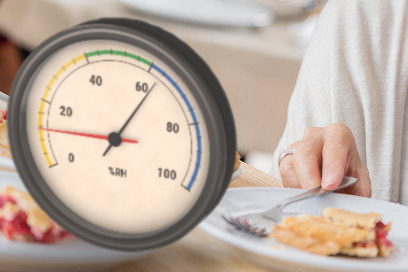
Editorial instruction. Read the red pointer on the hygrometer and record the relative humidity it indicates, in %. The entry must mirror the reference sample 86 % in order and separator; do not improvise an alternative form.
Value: 12 %
